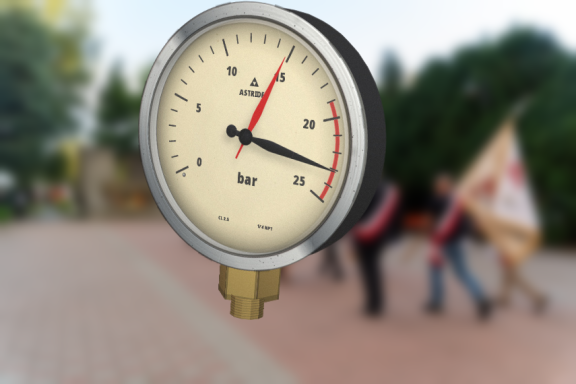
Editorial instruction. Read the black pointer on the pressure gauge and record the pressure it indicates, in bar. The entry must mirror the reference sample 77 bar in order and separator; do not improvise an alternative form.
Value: 23 bar
